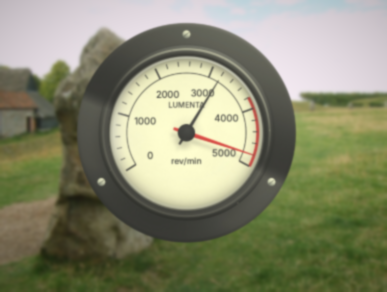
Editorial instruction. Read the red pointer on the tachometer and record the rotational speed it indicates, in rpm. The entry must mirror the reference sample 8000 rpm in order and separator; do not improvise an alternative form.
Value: 4800 rpm
